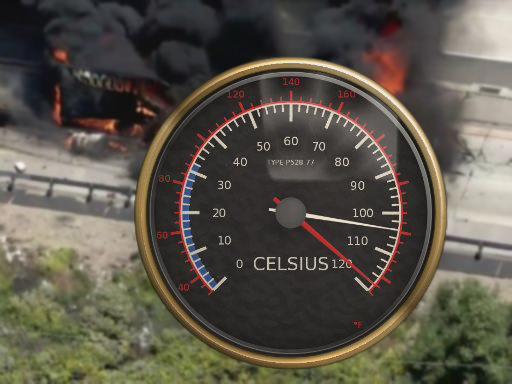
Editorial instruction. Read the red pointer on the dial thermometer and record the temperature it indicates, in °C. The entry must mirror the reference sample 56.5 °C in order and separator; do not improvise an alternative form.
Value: 118 °C
